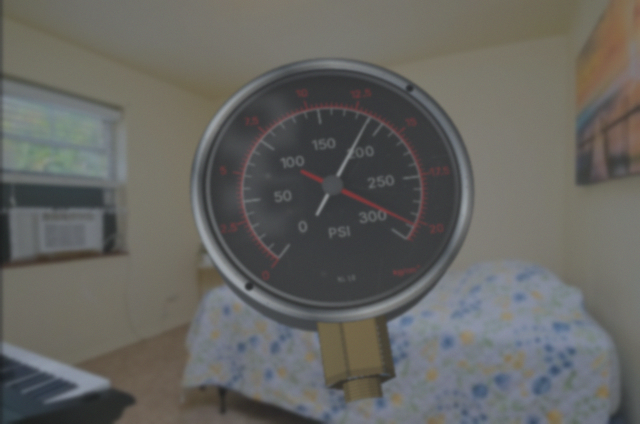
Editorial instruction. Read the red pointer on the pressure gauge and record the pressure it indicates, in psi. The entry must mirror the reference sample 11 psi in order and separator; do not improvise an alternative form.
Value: 290 psi
